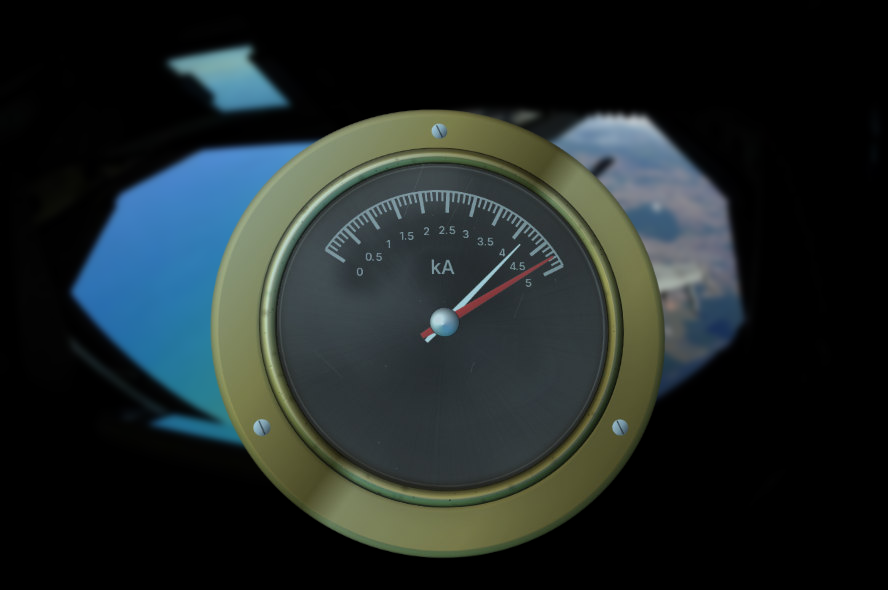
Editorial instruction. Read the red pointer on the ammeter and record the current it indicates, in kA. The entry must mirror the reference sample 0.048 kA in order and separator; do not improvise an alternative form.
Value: 4.8 kA
